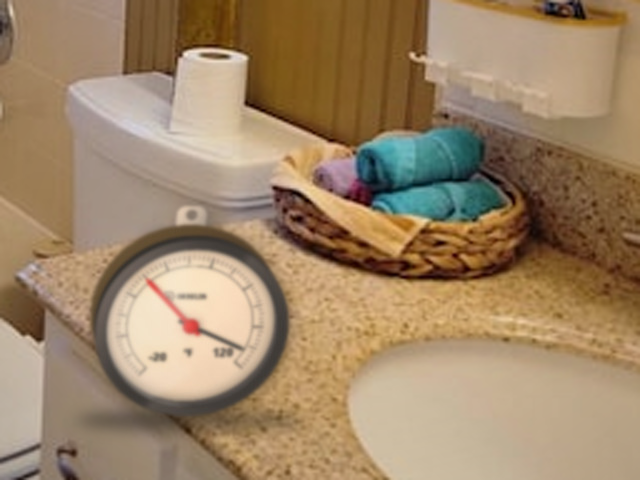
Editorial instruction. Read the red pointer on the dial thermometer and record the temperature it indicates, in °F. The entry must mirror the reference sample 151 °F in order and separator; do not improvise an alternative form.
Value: 30 °F
